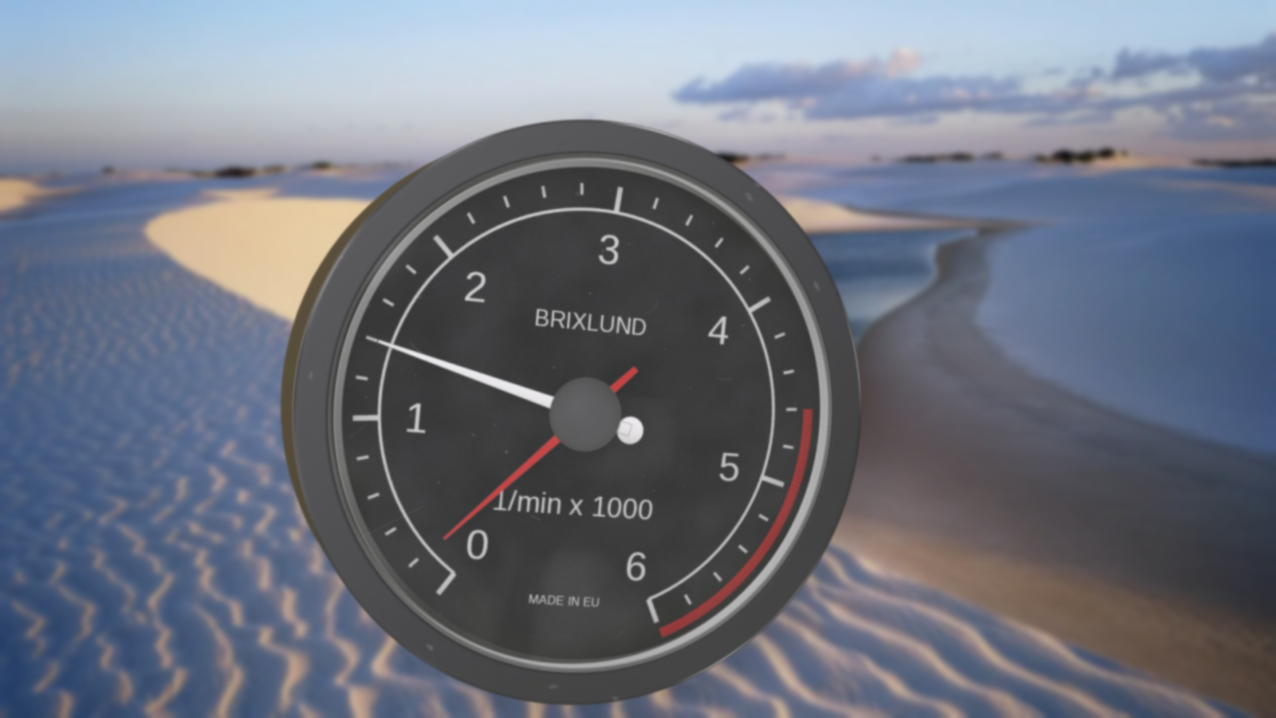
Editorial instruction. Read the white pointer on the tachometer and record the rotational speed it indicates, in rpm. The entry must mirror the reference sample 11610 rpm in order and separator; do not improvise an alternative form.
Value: 1400 rpm
